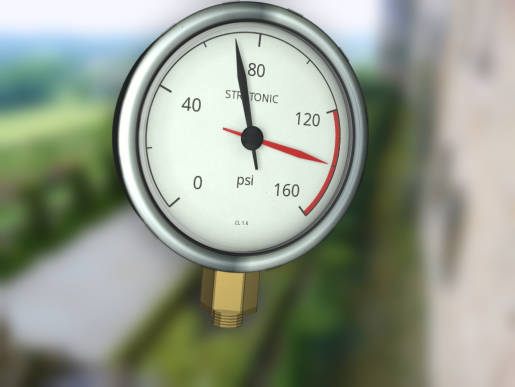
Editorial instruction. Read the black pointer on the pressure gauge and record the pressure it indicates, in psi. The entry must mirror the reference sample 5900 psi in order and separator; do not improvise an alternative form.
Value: 70 psi
